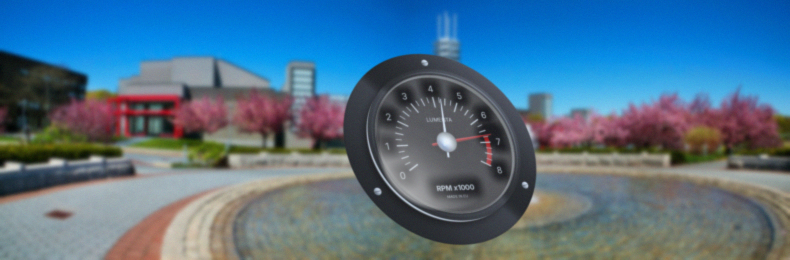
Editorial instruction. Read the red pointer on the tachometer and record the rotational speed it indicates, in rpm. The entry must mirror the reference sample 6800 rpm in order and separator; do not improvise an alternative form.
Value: 6750 rpm
